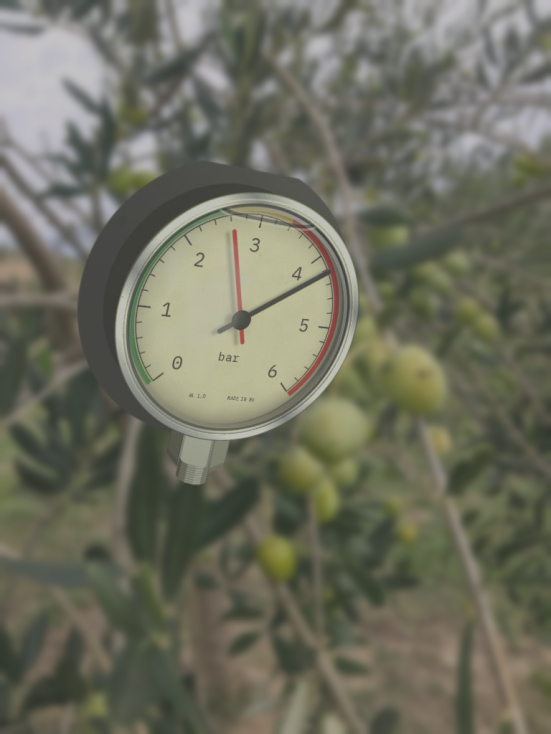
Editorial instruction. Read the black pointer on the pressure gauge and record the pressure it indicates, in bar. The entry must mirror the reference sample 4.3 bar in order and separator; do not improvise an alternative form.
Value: 4.2 bar
